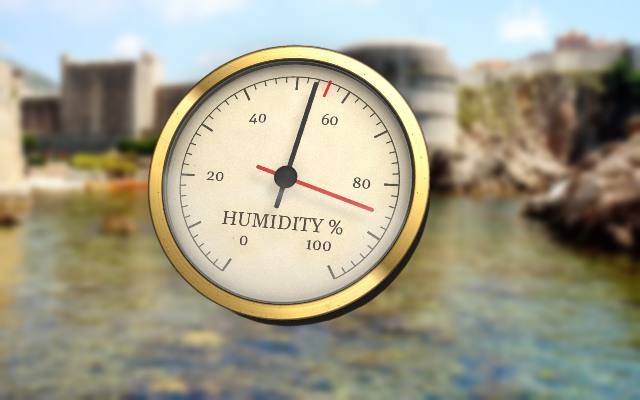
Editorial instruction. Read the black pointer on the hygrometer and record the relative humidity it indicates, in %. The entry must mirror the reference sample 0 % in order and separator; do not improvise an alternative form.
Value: 54 %
